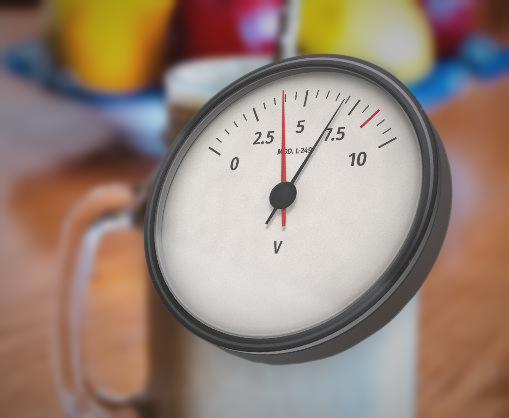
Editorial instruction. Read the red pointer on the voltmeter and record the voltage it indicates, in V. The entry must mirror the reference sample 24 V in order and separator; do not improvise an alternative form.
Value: 4 V
